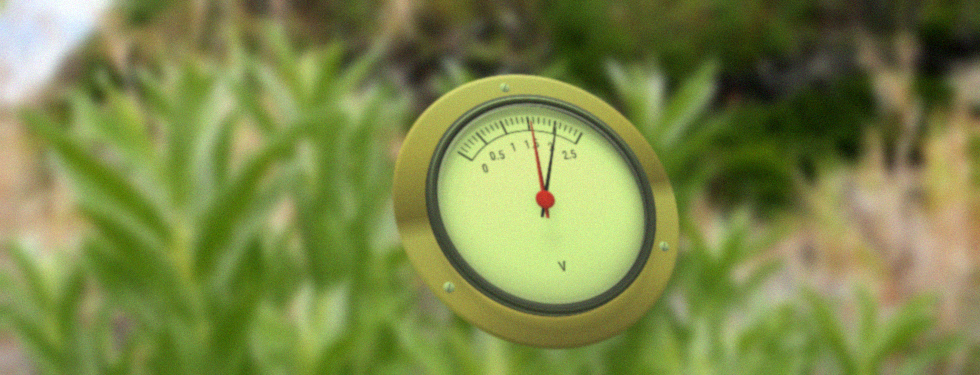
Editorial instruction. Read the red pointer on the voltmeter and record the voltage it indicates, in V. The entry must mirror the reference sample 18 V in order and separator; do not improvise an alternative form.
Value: 1.5 V
